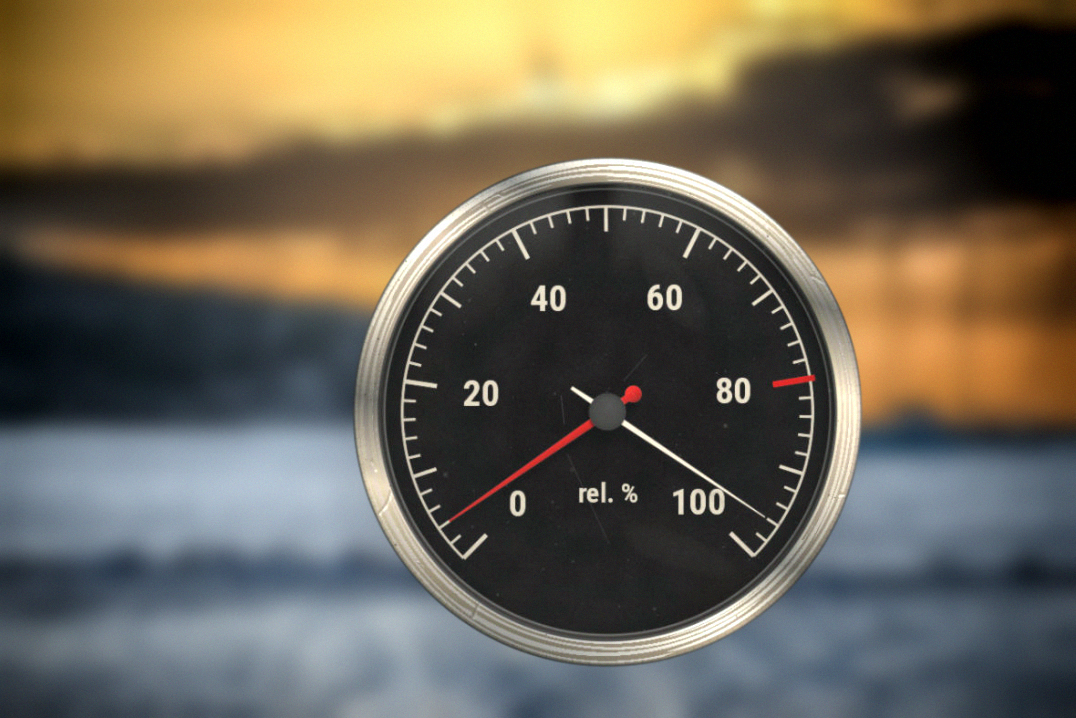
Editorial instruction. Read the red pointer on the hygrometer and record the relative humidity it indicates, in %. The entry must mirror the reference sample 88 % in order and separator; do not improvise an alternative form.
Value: 4 %
